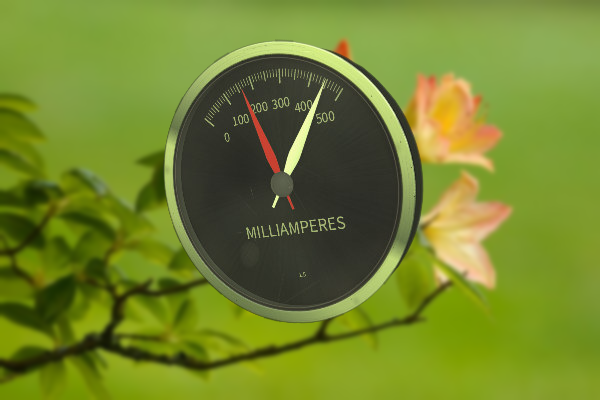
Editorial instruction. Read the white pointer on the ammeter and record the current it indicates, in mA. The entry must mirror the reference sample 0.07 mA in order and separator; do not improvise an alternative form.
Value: 450 mA
